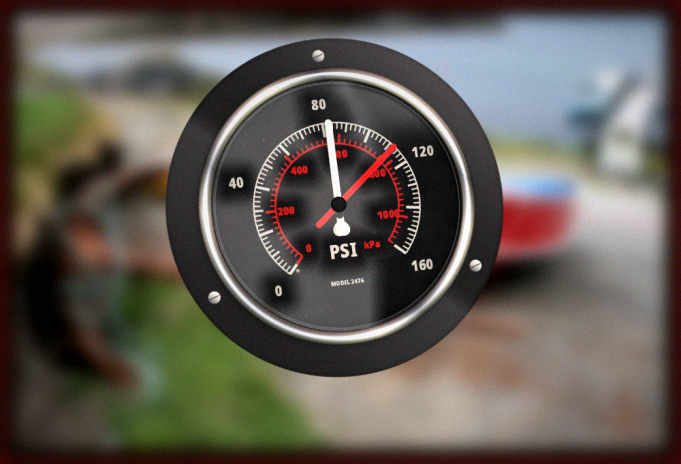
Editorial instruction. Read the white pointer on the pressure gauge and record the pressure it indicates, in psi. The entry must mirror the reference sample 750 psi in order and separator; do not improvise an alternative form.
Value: 82 psi
